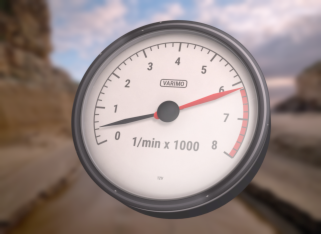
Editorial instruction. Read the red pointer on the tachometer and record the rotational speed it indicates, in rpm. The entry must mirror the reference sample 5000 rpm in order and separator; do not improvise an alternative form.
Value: 6200 rpm
